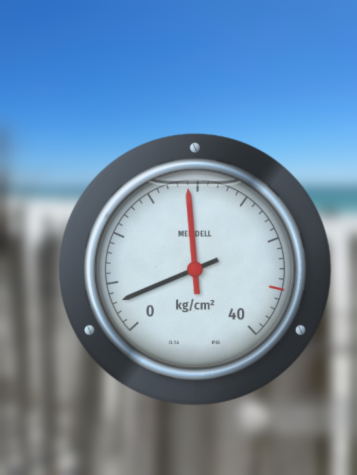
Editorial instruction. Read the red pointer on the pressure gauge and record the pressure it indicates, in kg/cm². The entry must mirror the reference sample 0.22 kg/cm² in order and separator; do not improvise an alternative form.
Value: 19 kg/cm²
